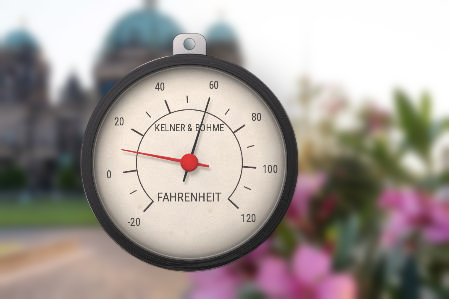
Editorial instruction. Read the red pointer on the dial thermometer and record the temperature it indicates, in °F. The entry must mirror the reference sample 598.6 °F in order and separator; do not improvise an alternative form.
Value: 10 °F
